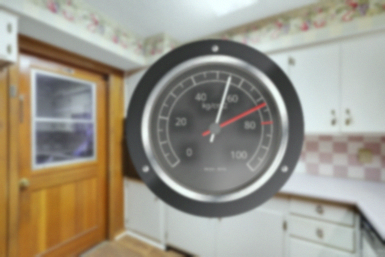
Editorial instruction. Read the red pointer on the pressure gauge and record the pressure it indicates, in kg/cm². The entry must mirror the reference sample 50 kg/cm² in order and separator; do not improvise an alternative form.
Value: 72.5 kg/cm²
